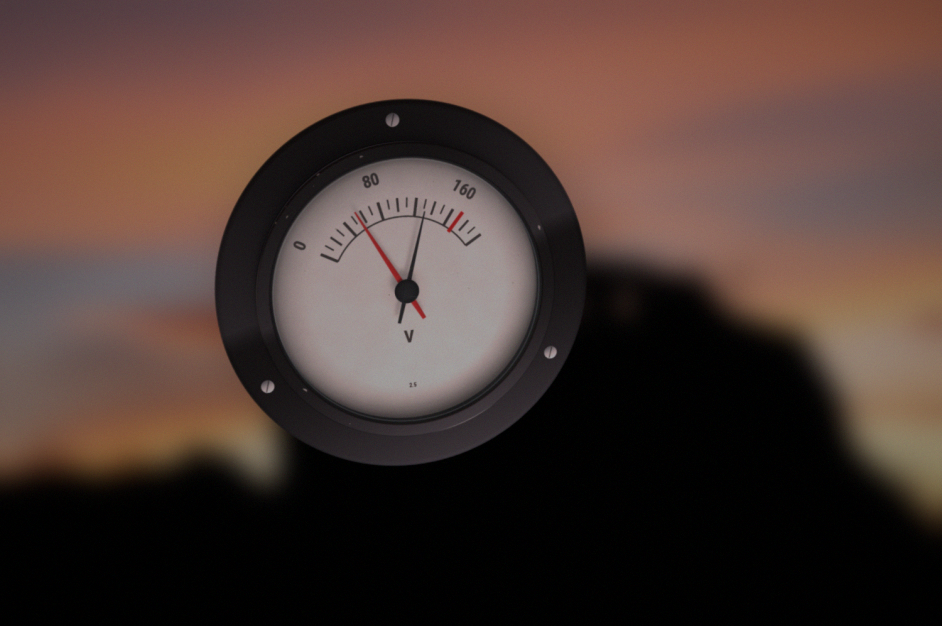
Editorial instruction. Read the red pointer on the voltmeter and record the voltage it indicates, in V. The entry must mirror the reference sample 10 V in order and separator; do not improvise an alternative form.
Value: 55 V
